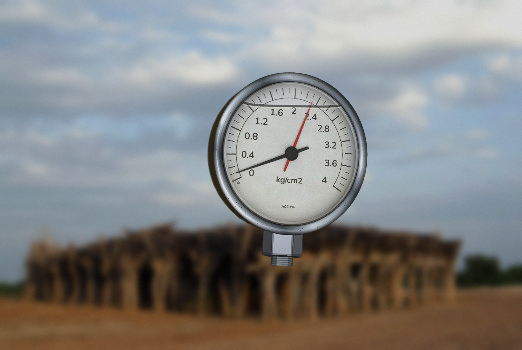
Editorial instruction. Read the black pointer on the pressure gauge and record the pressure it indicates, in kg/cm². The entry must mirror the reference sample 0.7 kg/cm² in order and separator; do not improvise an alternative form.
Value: 0.1 kg/cm²
